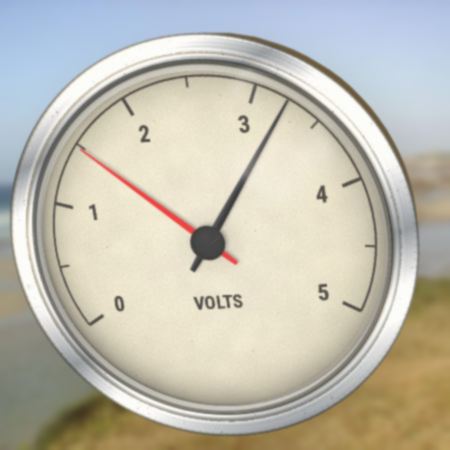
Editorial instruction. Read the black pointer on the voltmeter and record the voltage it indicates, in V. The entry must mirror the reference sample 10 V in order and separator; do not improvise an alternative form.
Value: 3.25 V
